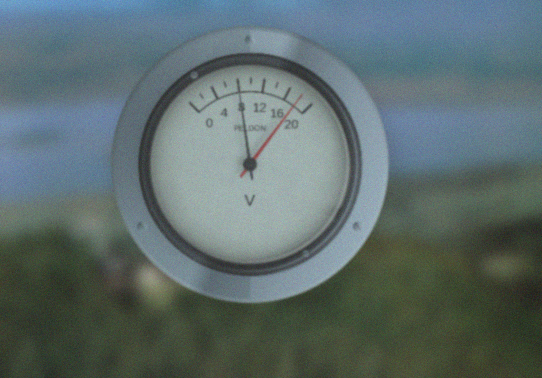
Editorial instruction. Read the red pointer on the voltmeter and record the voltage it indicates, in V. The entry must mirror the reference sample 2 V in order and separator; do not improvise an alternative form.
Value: 18 V
